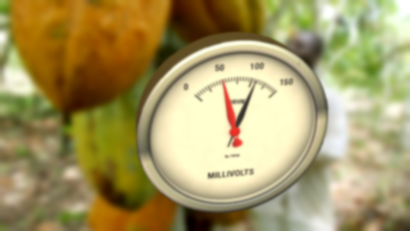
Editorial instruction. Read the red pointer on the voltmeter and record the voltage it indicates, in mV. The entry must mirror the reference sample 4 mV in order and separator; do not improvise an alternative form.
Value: 50 mV
